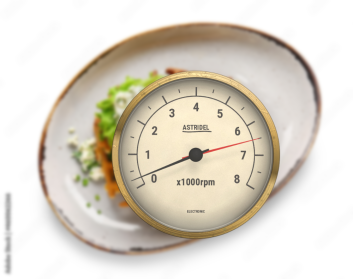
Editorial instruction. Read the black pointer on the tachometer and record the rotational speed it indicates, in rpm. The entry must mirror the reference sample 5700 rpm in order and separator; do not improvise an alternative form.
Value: 250 rpm
